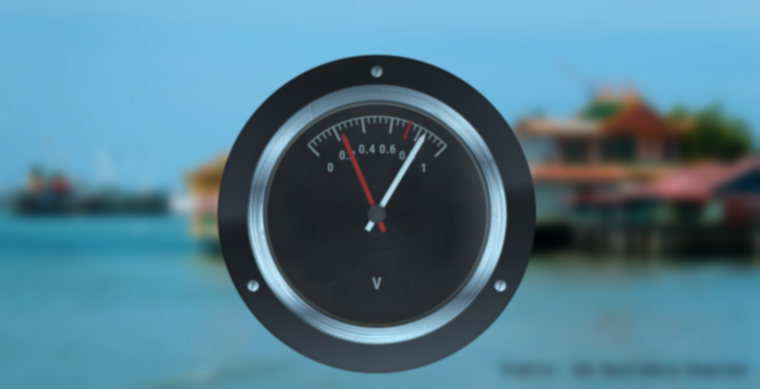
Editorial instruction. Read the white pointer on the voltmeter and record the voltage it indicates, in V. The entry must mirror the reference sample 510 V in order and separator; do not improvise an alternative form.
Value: 0.84 V
